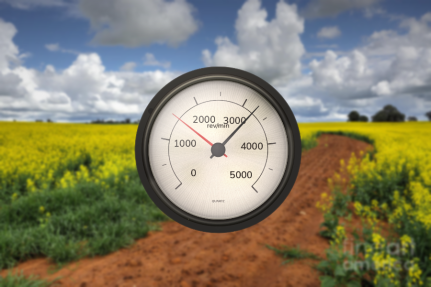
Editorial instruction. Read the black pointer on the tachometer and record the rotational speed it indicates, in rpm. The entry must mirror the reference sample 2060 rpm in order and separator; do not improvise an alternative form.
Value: 3250 rpm
